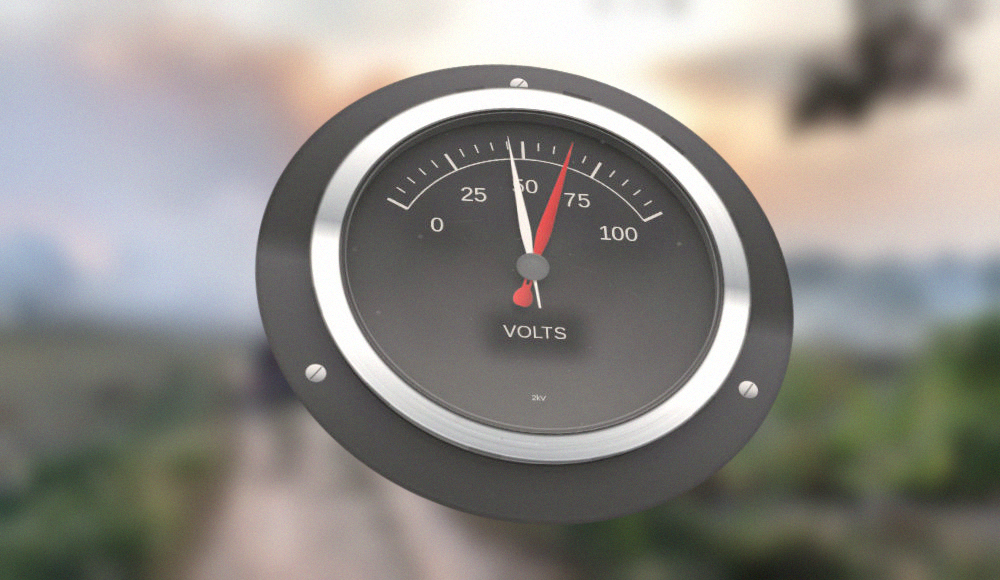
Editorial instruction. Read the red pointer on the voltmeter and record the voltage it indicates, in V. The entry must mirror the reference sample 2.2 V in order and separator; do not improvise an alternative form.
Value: 65 V
